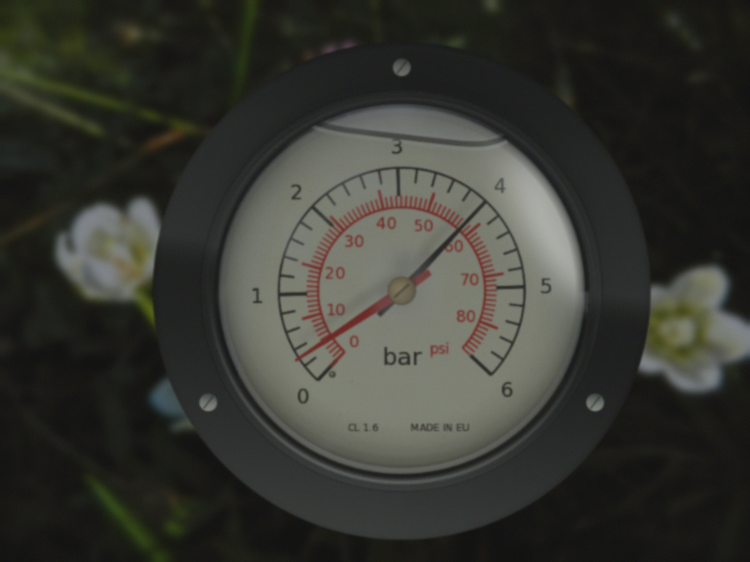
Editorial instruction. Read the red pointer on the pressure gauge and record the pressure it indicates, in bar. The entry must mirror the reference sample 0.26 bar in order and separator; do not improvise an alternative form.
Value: 0.3 bar
